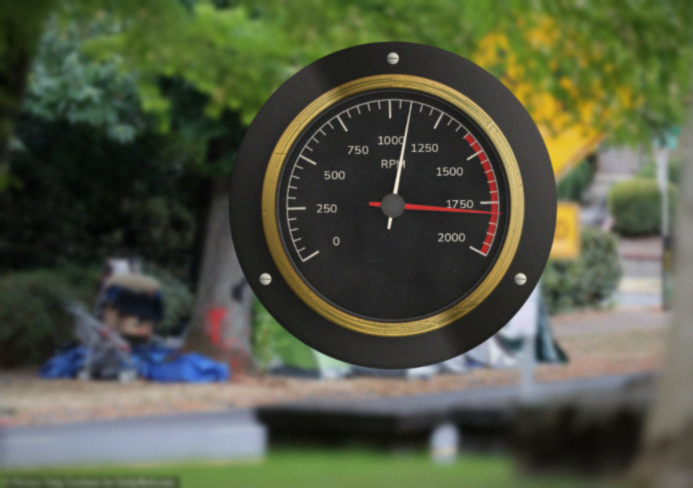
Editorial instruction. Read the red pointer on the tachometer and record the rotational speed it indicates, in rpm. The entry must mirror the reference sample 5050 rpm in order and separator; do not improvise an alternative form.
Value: 1800 rpm
